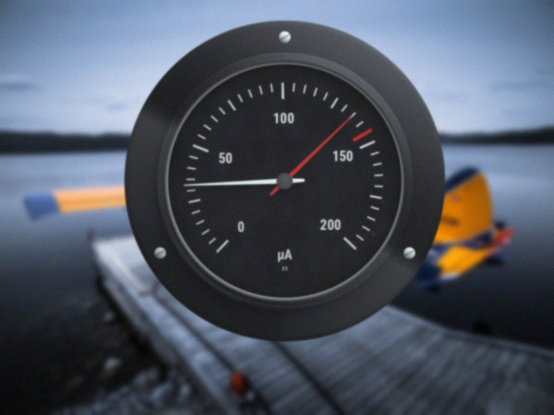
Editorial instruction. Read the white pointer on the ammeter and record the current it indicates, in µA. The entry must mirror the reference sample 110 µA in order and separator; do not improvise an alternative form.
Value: 32.5 µA
